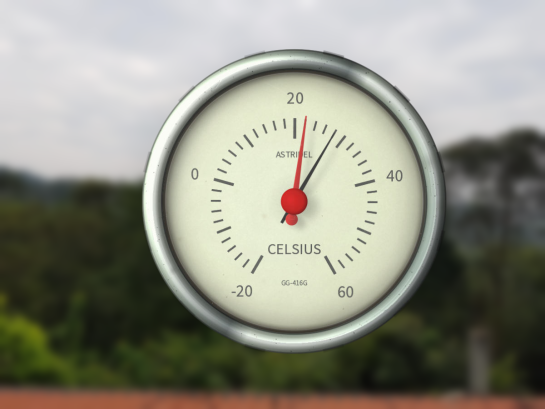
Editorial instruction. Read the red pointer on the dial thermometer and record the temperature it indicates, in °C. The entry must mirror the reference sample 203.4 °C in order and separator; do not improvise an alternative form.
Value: 22 °C
